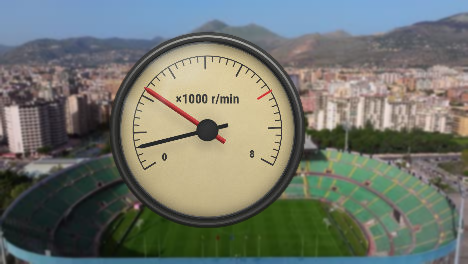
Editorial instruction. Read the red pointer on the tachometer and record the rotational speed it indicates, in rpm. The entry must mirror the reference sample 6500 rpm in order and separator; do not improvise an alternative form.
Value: 2200 rpm
